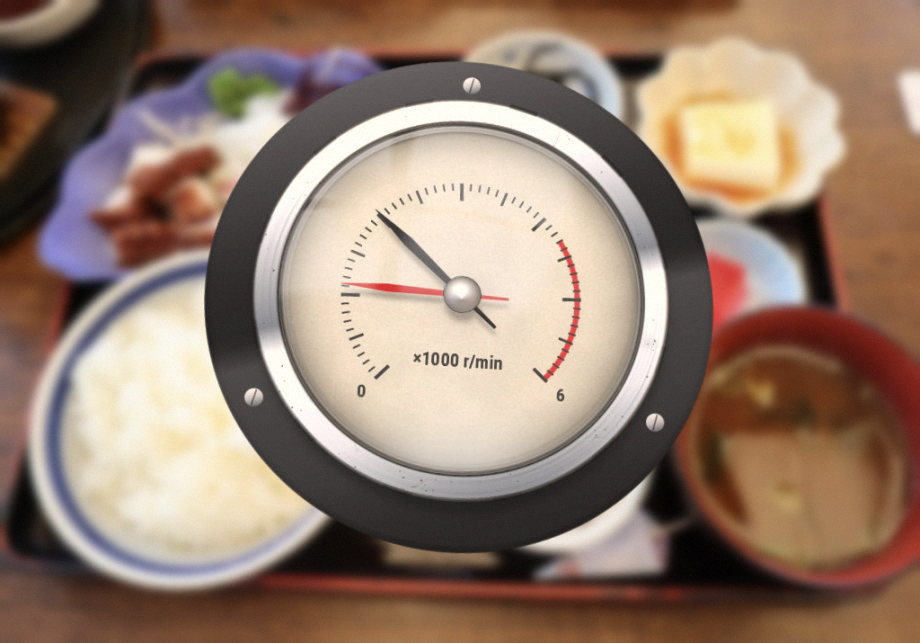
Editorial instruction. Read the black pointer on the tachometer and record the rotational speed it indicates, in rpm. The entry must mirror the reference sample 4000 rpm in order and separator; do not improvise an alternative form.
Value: 2000 rpm
